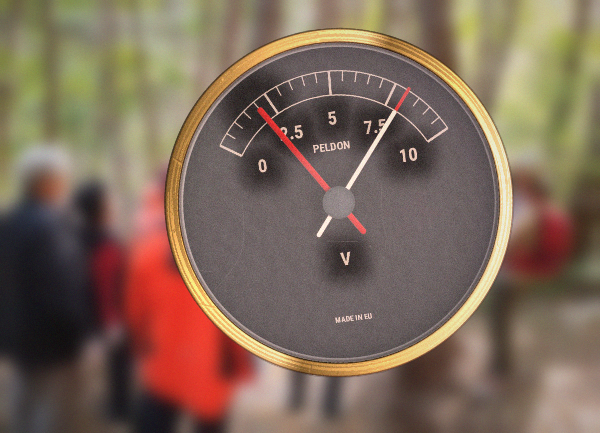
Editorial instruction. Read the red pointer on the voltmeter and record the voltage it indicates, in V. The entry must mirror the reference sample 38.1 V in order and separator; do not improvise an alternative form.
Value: 2 V
